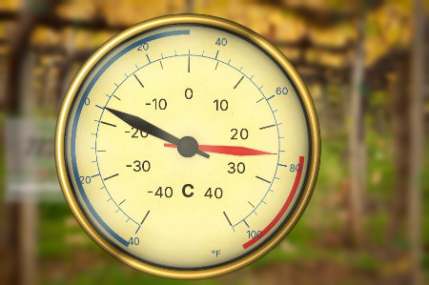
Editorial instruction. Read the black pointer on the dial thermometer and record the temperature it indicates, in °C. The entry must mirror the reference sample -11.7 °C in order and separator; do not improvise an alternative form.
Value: -17.5 °C
